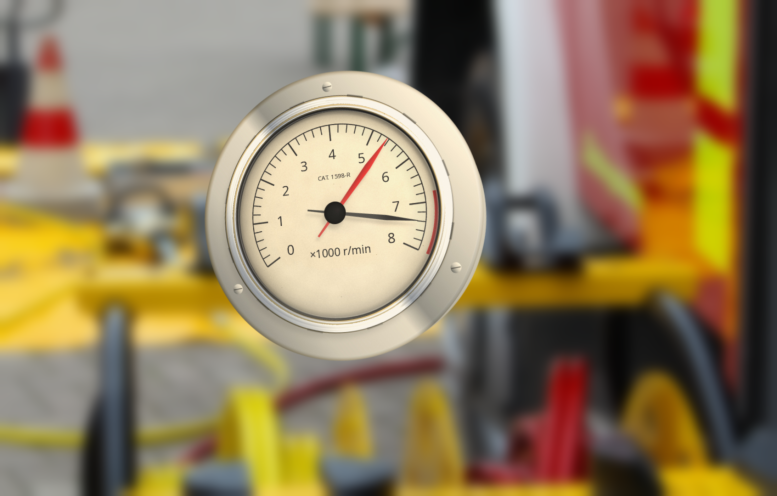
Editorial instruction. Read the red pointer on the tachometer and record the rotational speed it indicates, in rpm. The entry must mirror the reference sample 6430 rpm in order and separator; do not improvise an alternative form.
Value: 5400 rpm
